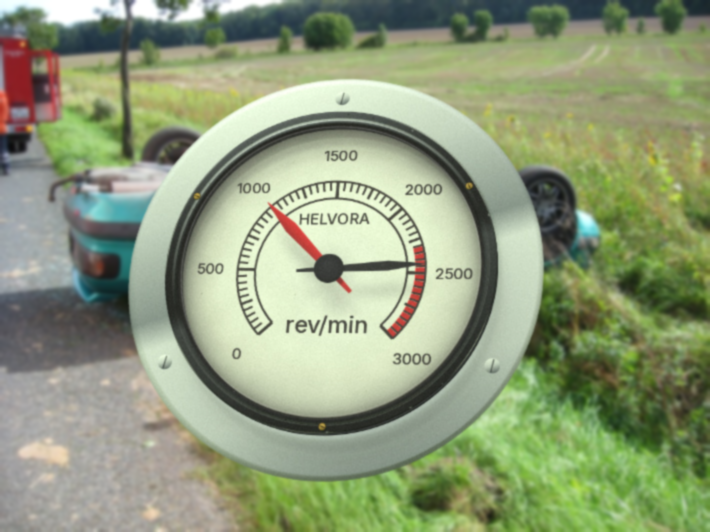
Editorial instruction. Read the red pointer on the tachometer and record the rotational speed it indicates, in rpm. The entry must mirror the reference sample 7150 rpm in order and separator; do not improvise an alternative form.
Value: 1000 rpm
